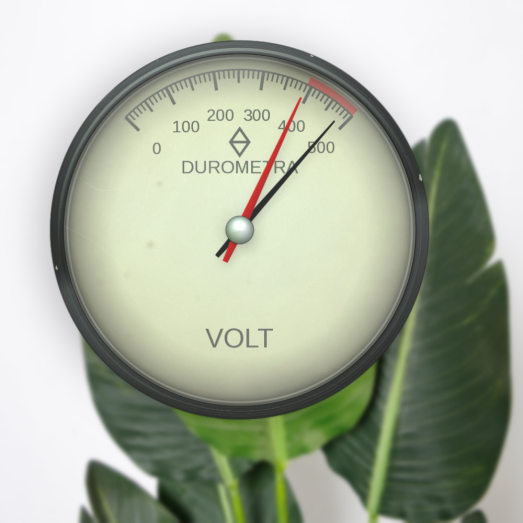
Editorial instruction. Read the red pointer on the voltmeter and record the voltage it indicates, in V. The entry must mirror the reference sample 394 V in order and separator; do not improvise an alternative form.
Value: 390 V
